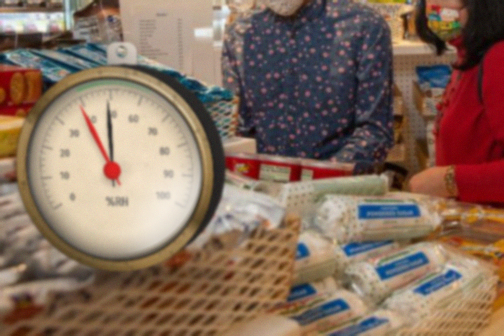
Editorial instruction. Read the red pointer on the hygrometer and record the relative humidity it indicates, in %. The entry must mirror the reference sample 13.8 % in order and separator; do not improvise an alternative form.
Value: 40 %
